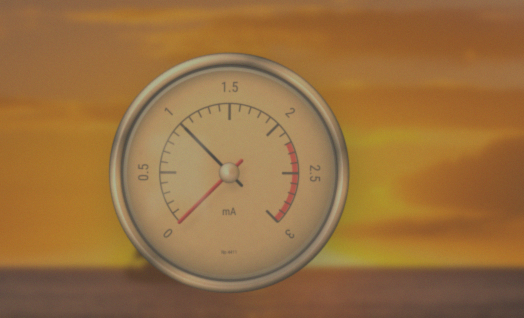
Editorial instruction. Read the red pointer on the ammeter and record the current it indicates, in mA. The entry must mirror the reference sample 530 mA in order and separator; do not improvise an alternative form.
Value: 0 mA
